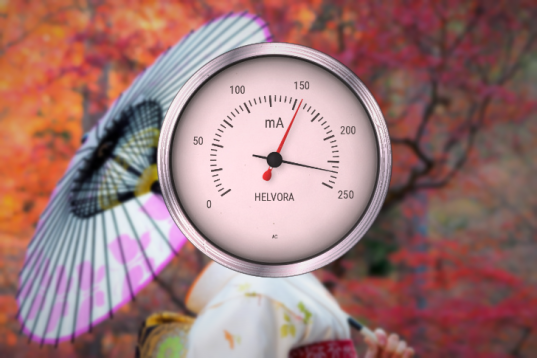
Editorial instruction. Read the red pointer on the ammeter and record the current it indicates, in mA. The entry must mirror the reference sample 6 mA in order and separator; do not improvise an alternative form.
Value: 155 mA
